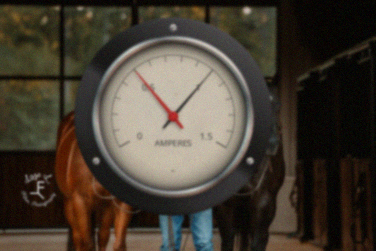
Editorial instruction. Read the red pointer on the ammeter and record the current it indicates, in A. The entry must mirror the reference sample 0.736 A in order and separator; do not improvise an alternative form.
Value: 0.5 A
